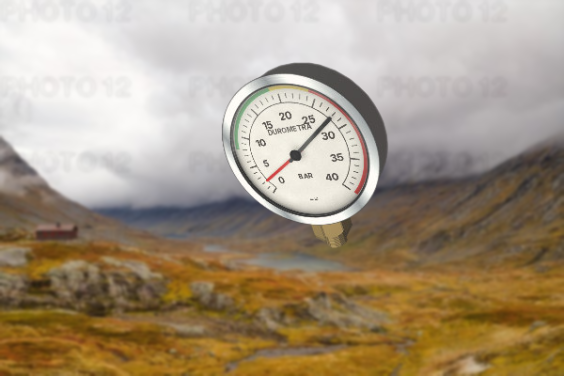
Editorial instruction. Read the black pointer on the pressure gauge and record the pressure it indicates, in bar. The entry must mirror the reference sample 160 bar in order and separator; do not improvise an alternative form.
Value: 28 bar
